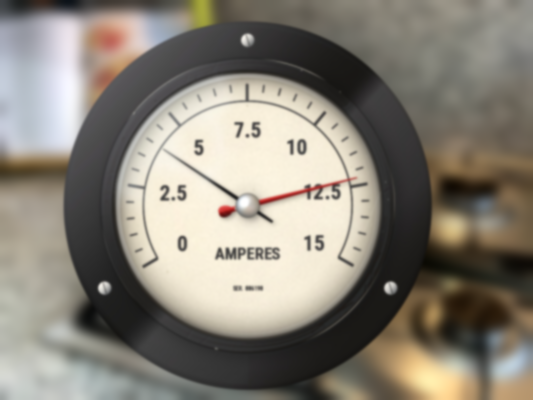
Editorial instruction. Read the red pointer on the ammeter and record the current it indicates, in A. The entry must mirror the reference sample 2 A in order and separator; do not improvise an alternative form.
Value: 12.25 A
